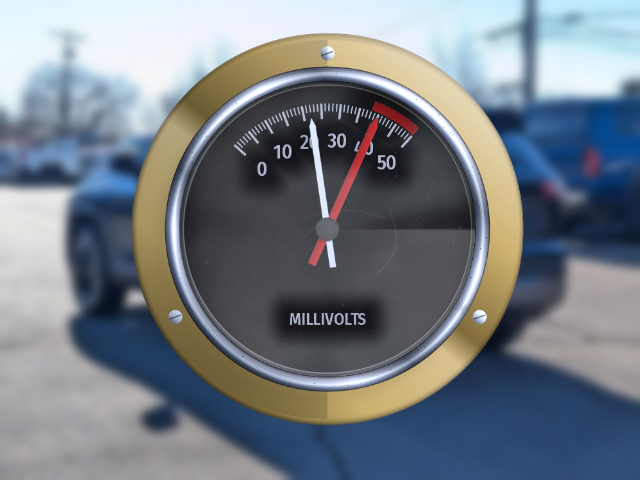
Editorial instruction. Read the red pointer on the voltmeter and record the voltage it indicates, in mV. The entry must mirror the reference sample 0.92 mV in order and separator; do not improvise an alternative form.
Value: 40 mV
